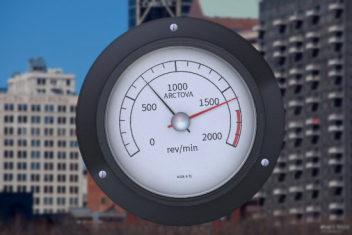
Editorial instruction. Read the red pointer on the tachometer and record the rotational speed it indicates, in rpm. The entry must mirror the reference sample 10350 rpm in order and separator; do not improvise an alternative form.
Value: 1600 rpm
